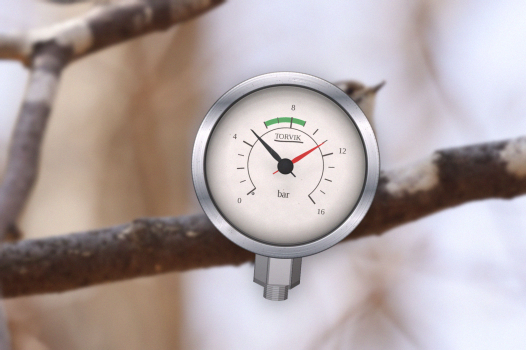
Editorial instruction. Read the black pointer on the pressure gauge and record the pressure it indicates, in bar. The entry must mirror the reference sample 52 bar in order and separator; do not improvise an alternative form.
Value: 5 bar
